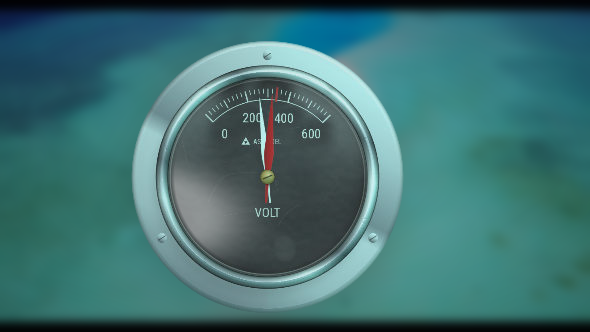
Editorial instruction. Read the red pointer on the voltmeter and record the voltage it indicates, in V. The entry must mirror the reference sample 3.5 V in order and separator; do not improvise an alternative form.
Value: 320 V
